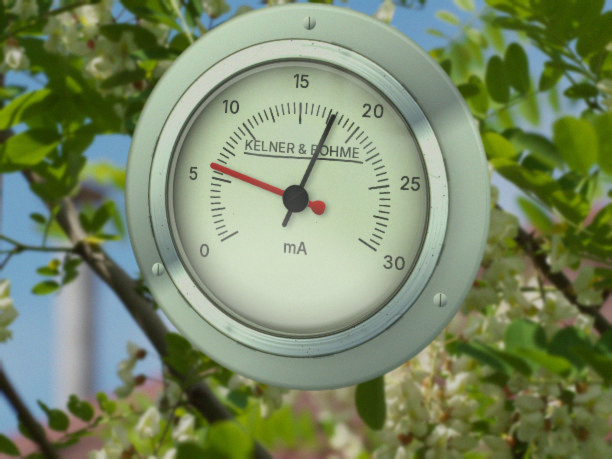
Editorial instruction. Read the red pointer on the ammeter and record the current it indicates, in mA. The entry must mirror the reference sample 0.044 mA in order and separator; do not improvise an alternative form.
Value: 6 mA
